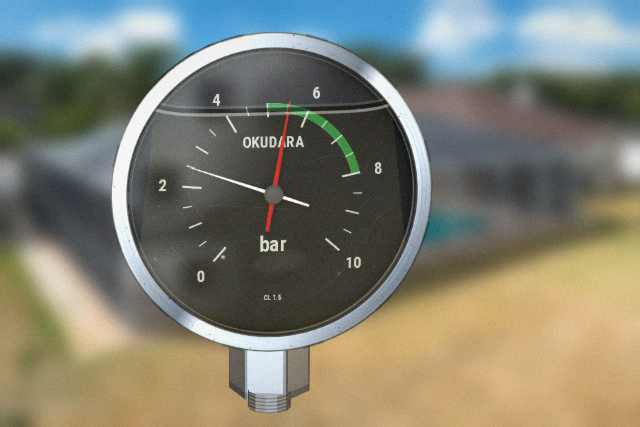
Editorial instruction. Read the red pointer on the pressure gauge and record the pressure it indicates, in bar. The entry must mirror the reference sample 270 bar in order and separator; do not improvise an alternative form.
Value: 5.5 bar
